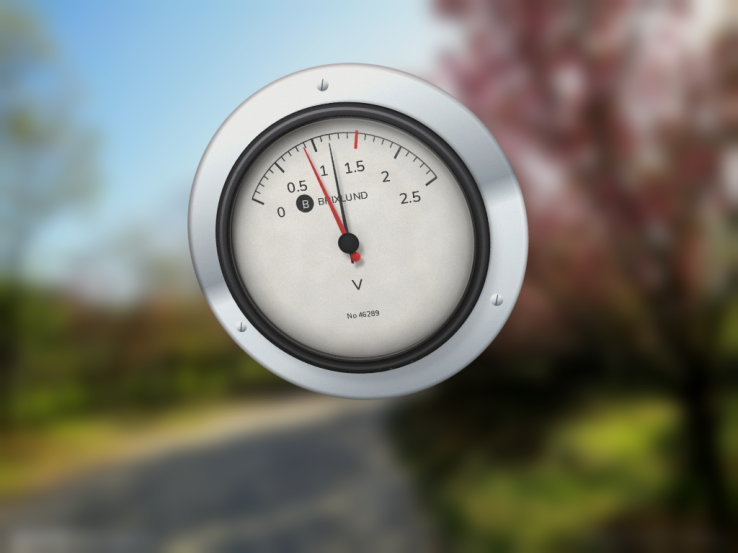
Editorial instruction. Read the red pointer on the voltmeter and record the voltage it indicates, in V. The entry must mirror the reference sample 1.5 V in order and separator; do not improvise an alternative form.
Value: 0.9 V
